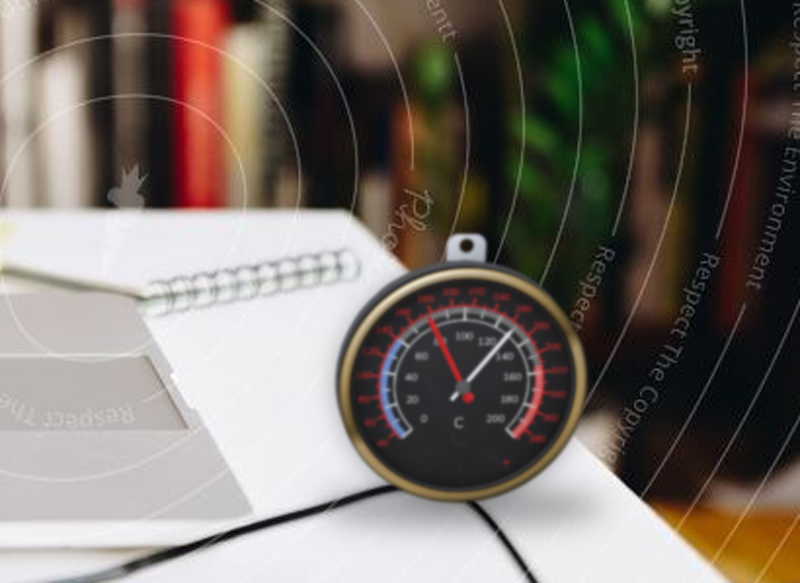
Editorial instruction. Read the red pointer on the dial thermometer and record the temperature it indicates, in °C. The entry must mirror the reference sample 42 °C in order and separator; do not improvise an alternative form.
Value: 80 °C
